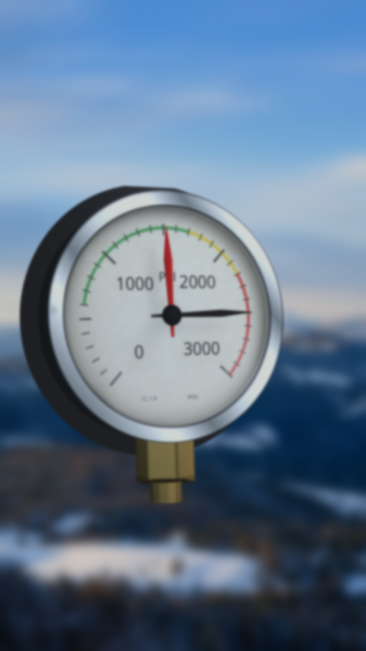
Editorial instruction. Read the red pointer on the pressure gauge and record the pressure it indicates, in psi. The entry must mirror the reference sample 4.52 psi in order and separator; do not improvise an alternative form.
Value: 1500 psi
